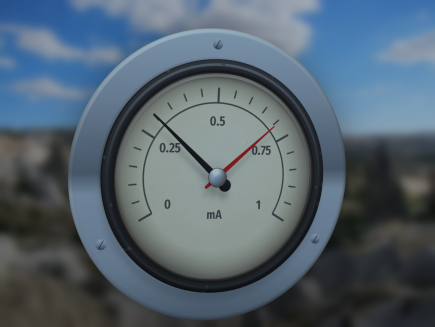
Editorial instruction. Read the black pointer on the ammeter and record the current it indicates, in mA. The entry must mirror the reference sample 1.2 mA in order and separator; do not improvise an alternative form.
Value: 0.3 mA
